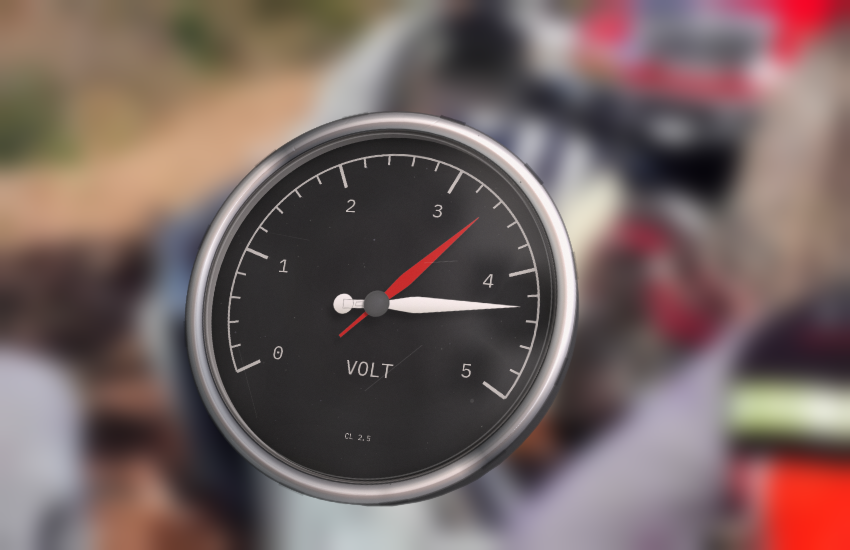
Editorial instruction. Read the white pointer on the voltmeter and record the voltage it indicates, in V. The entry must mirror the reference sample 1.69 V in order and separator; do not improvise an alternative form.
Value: 4.3 V
